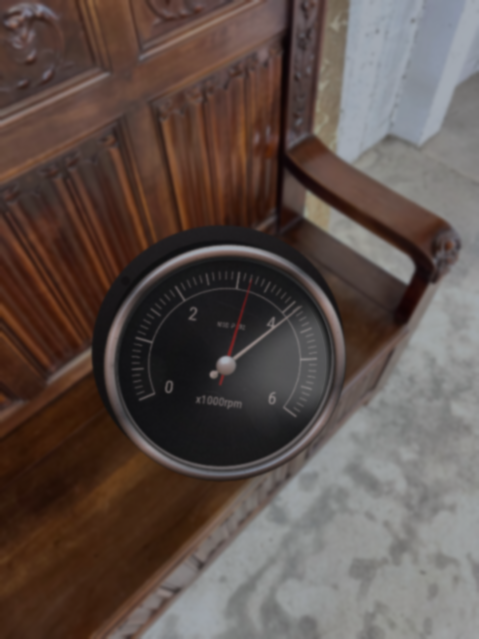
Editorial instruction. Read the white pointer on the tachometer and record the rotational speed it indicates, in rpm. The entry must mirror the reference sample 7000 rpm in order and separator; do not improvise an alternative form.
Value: 4100 rpm
